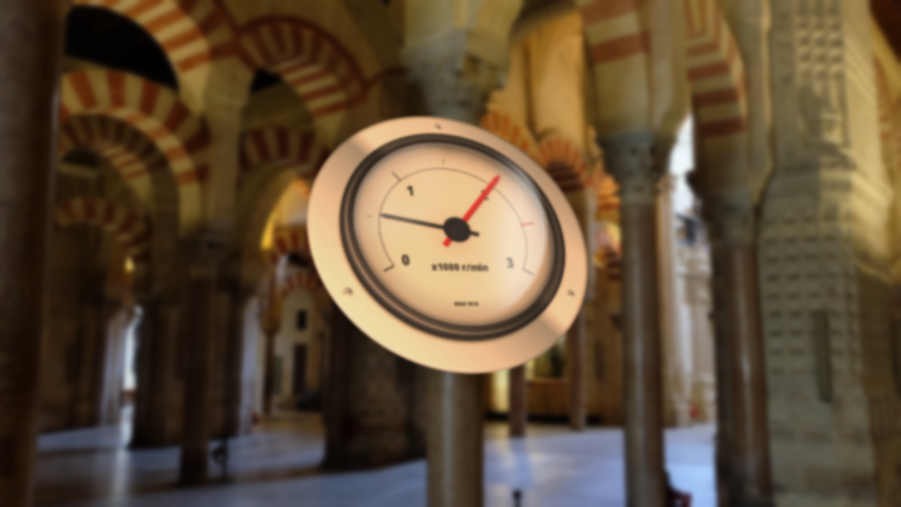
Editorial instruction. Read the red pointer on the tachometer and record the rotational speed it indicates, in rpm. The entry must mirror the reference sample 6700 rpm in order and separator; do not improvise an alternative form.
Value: 2000 rpm
